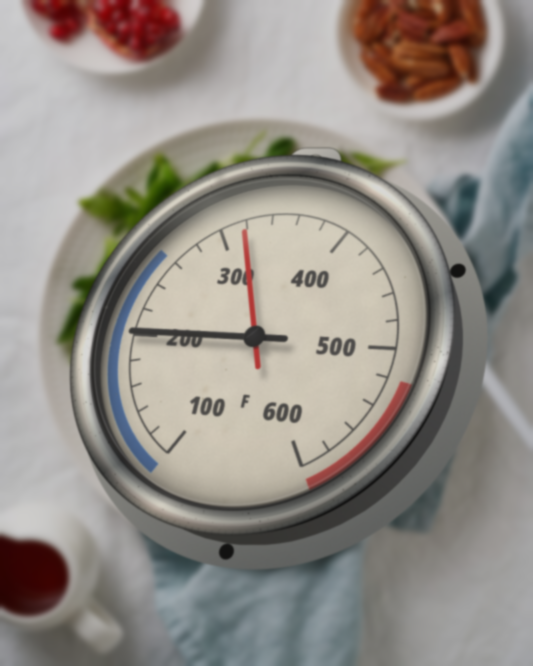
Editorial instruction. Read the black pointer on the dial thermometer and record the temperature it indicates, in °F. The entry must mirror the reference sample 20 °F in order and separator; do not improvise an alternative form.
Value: 200 °F
